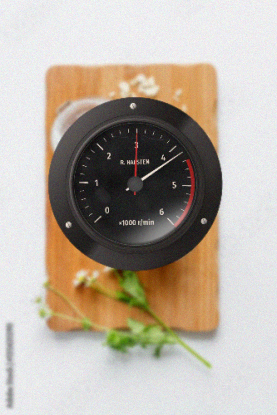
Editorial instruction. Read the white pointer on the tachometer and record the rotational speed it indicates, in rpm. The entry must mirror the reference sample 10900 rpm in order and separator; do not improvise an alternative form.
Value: 4200 rpm
